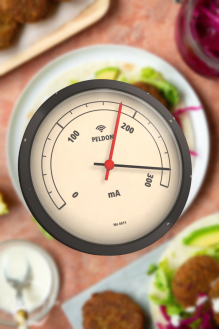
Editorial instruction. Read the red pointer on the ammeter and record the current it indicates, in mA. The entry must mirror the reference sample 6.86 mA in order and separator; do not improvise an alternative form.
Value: 180 mA
